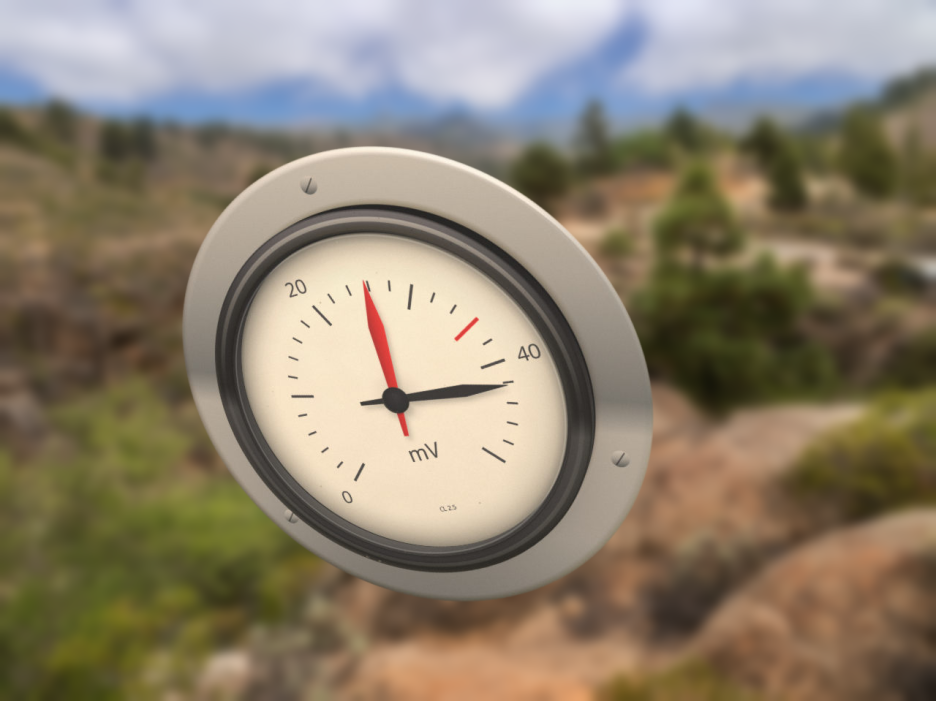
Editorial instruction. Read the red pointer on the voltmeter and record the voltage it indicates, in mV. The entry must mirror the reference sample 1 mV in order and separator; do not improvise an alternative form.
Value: 26 mV
